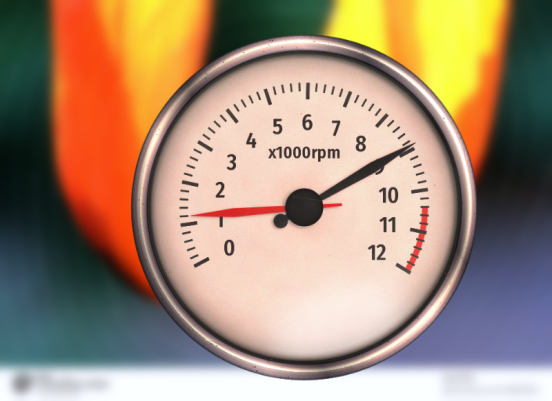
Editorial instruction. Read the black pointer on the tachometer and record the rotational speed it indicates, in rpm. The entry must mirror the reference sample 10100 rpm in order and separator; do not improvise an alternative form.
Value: 8900 rpm
